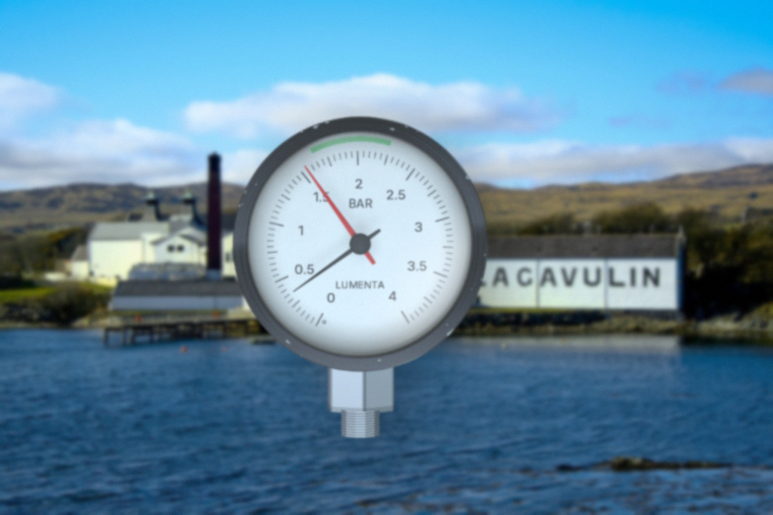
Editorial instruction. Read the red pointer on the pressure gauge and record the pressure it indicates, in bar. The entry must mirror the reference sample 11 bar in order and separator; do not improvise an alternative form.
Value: 1.55 bar
